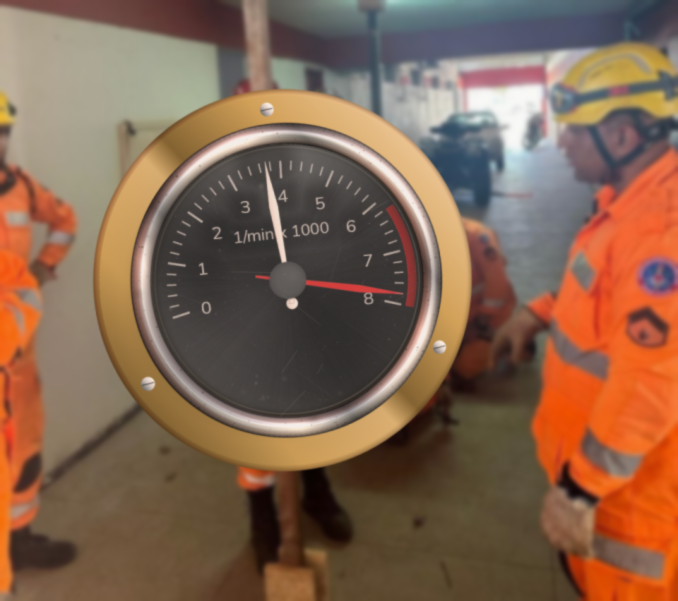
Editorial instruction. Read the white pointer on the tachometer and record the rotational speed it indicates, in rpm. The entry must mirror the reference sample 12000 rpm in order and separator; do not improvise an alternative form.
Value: 3700 rpm
